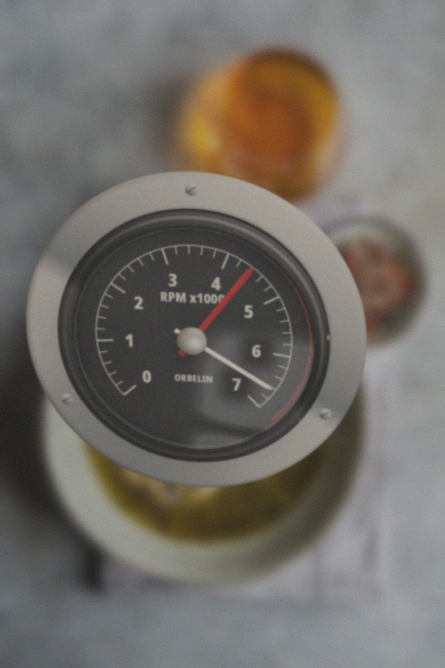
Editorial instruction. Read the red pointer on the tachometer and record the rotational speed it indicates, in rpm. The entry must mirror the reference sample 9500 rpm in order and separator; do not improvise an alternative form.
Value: 4400 rpm
